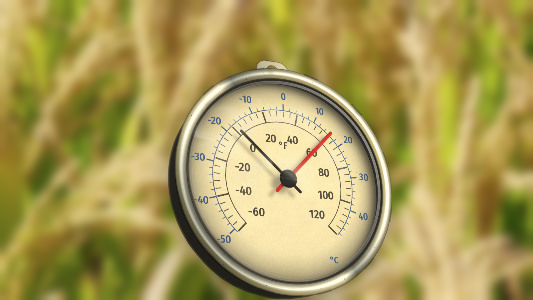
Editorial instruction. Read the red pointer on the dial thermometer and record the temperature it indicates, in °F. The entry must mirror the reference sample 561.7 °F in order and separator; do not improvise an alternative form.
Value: 60 °F
